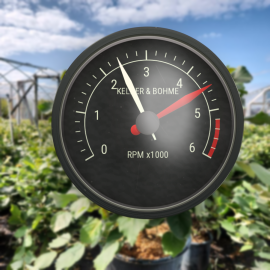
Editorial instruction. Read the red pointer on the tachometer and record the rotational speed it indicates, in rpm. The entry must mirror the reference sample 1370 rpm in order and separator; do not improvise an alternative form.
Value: 4500 rpm
